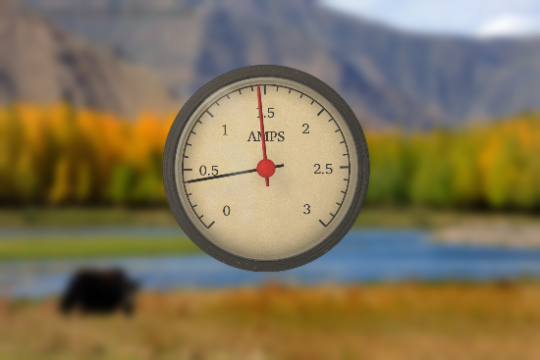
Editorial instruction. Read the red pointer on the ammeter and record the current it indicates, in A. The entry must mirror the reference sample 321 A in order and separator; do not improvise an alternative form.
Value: 1.45 A
